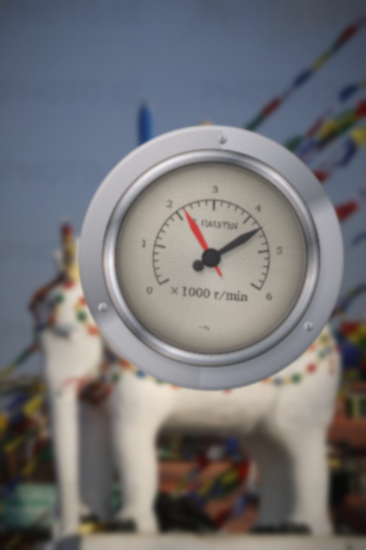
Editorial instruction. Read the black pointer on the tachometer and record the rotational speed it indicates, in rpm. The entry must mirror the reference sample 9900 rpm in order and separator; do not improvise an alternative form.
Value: 4400 rpm
